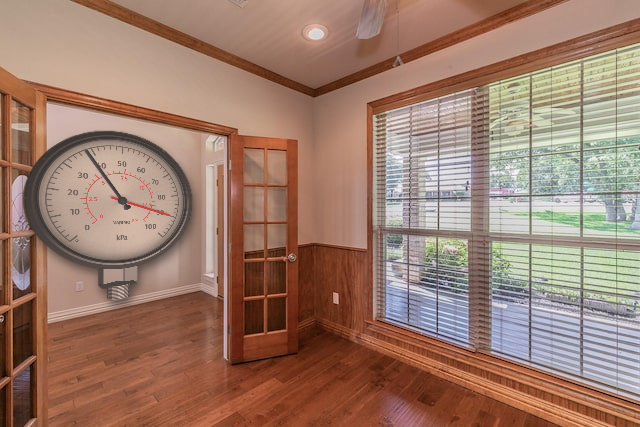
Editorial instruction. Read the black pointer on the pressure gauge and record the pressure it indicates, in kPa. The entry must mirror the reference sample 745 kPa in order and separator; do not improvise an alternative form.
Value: 38 kPa
